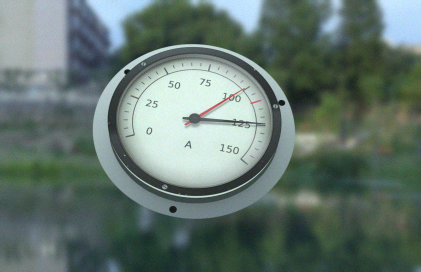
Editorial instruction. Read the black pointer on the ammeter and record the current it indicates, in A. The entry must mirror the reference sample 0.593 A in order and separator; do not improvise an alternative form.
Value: 125 A
